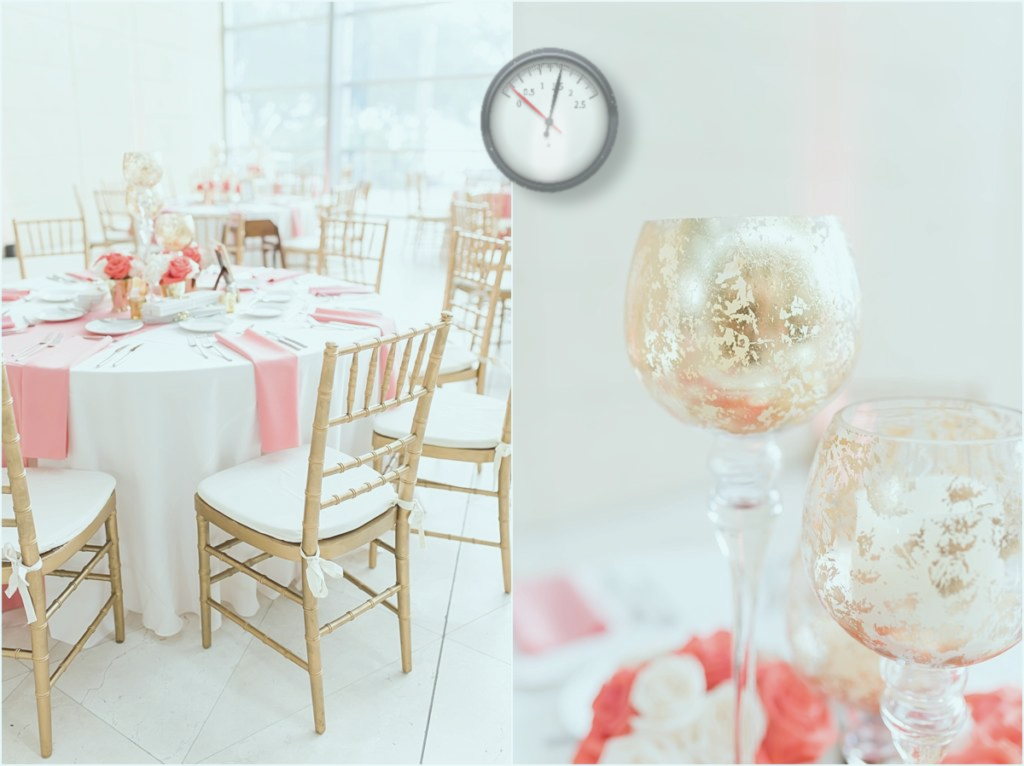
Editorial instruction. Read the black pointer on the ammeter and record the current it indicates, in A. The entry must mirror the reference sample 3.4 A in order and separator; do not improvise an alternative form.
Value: 1.5 A
